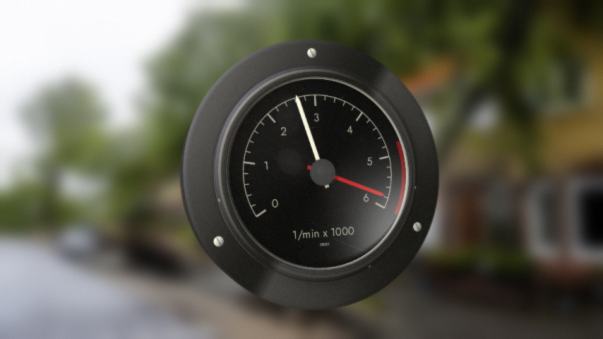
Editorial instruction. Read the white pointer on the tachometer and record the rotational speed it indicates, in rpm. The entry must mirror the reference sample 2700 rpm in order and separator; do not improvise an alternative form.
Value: 2600 rpm
